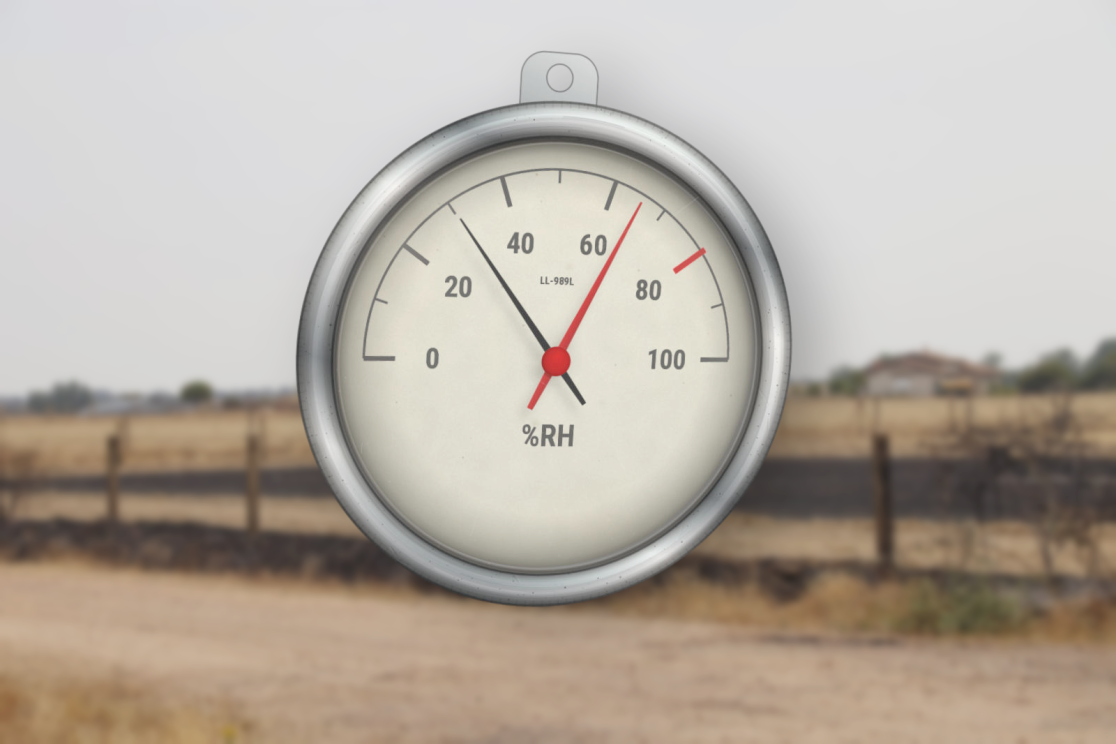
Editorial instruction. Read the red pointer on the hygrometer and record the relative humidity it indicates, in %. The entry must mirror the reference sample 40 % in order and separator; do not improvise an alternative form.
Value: 65 %
